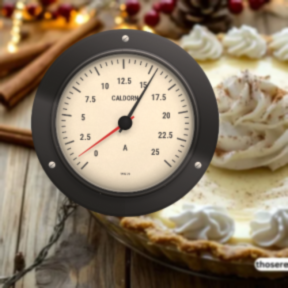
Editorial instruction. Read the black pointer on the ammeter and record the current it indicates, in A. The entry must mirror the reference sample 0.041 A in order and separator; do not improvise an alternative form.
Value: 15.5 A
